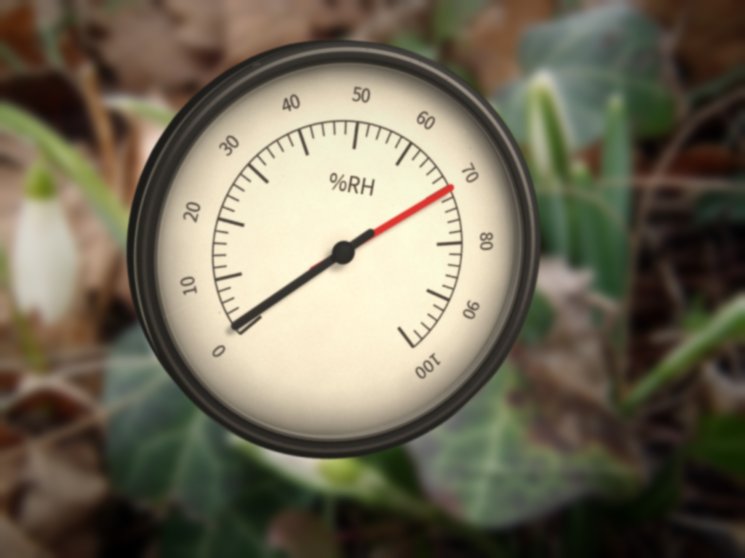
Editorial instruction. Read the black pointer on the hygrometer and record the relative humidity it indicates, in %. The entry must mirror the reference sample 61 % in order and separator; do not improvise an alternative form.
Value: 2 %
